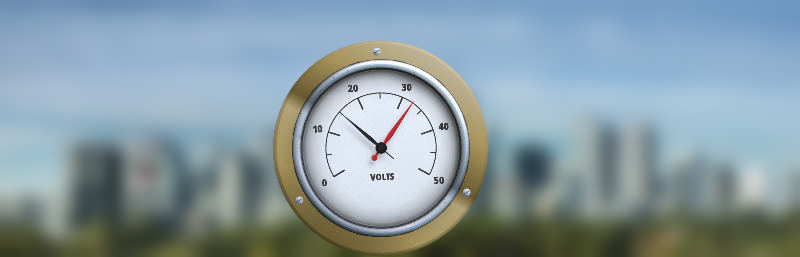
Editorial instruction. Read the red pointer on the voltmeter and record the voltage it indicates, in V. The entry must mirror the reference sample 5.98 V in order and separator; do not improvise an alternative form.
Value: 32.5 V
